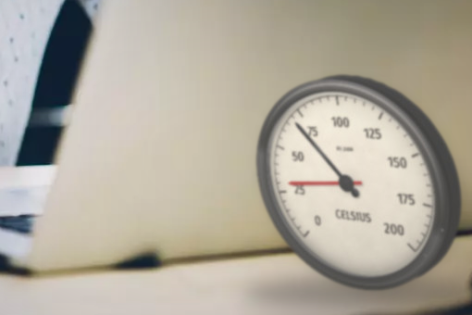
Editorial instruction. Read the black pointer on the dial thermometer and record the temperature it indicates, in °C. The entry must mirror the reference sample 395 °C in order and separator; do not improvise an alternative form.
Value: 70 °C
